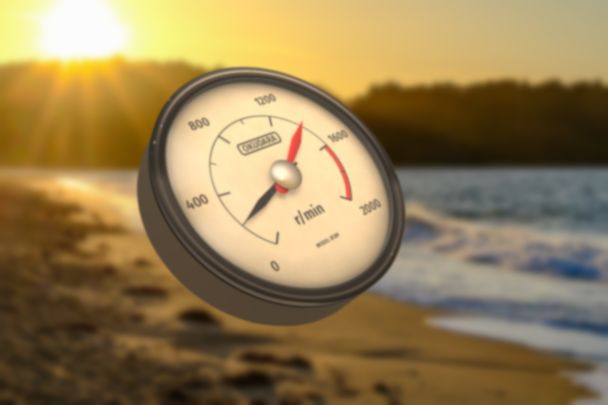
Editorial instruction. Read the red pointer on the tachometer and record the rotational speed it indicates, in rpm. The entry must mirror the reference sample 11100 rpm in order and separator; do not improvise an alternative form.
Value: 1400 rpm
